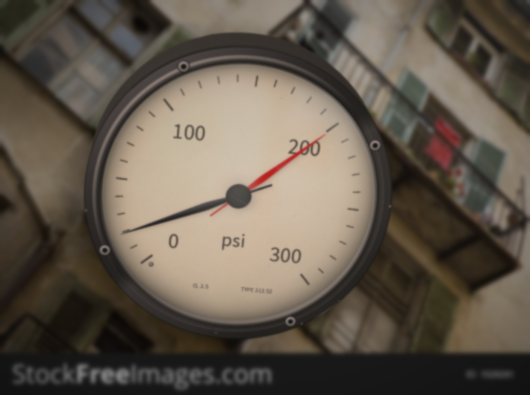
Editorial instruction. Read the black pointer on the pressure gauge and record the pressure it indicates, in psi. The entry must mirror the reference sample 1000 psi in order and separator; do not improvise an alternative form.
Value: 20 psi
